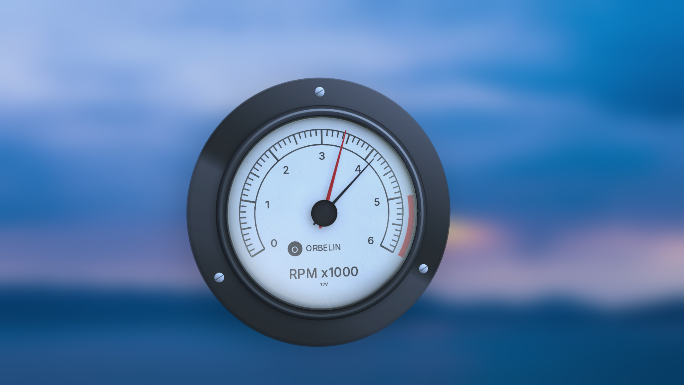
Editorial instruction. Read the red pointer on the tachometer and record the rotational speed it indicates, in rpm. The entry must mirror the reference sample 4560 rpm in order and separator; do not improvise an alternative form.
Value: 3400 rpm
